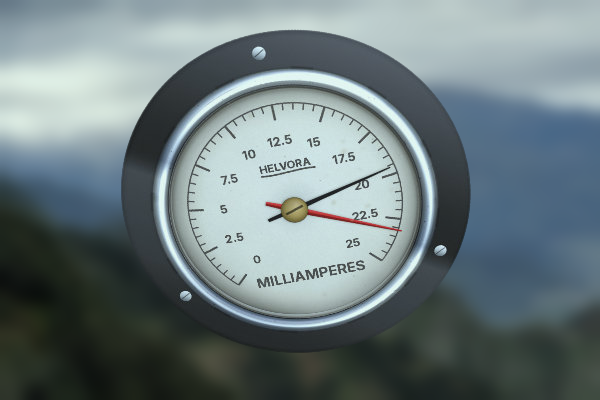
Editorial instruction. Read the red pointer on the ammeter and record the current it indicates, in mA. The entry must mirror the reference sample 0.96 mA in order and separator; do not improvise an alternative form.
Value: 23 mA
